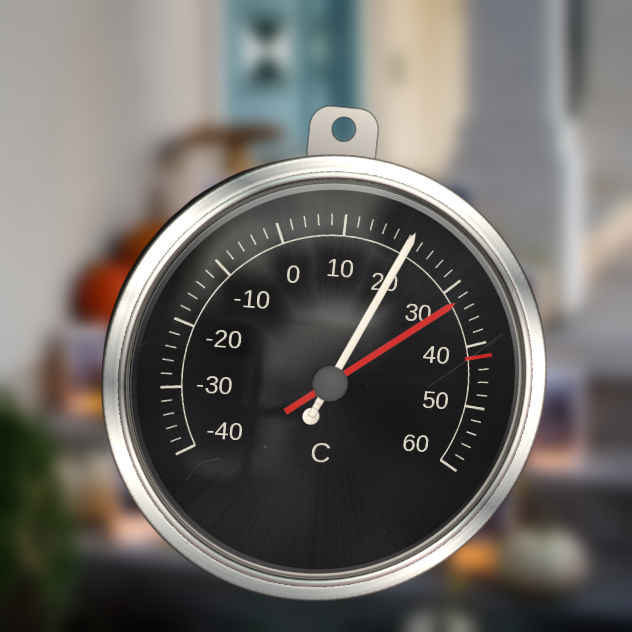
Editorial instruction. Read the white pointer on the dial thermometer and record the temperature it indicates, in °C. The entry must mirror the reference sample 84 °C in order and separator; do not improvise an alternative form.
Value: 20 °C
